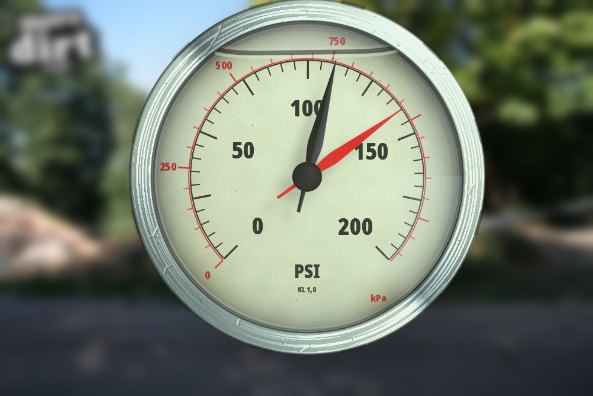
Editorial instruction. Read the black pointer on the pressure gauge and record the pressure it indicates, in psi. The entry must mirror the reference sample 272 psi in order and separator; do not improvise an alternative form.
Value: 110 psi
